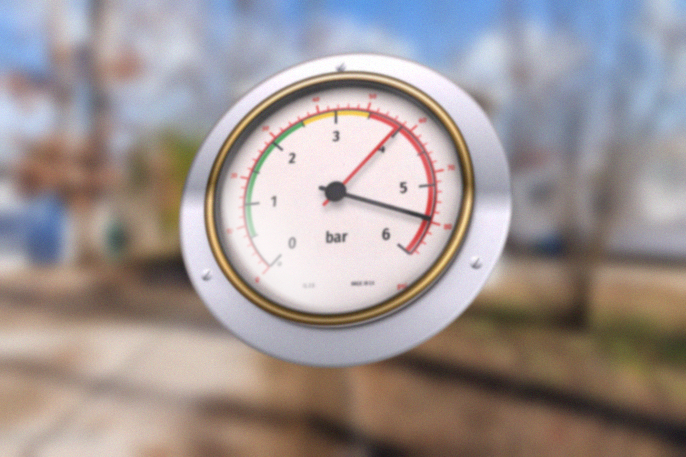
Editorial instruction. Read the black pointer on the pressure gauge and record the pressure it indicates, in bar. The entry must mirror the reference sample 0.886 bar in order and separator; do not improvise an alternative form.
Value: 5.5 bar
